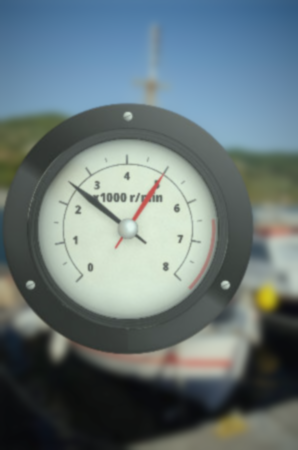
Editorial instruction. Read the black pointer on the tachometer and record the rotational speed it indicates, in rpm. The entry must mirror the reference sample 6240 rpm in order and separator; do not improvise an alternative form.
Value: 2500 rpm
